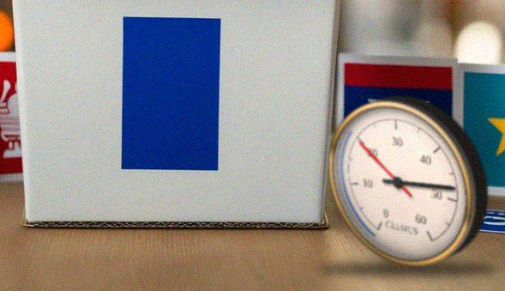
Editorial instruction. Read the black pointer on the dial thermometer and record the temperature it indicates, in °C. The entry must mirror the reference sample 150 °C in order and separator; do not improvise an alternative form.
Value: 47.5 °C
